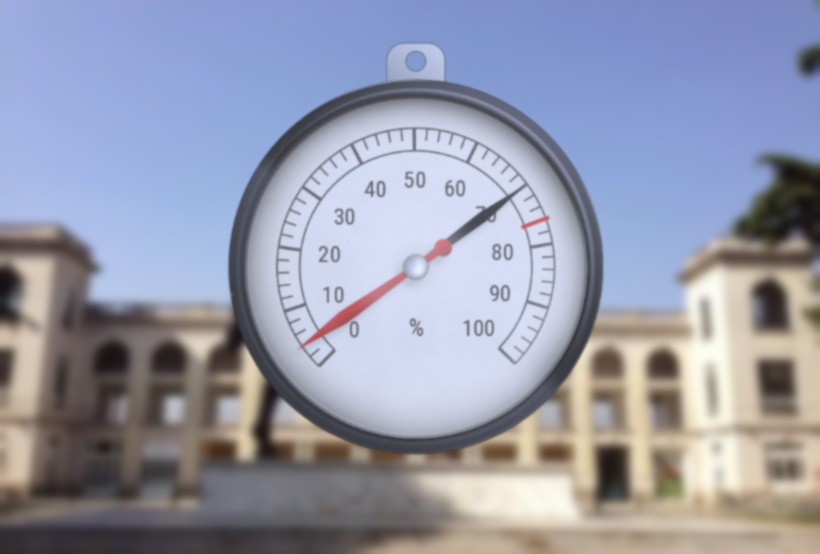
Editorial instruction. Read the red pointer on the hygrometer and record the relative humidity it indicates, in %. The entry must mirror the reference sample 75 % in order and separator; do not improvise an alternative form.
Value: 4 %
